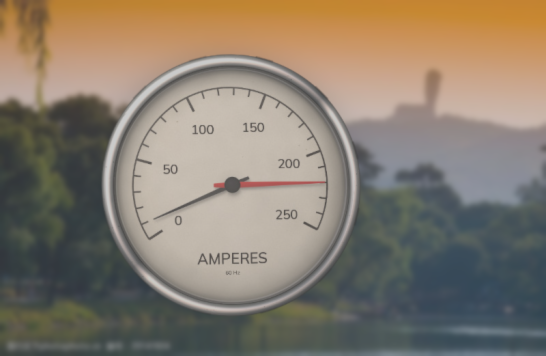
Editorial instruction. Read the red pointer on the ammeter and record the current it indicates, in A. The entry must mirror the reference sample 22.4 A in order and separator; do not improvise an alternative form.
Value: 220 A
